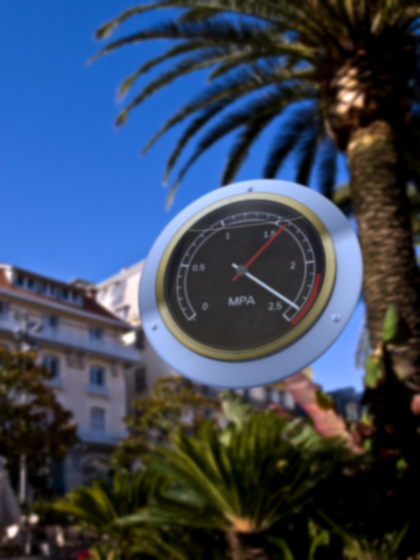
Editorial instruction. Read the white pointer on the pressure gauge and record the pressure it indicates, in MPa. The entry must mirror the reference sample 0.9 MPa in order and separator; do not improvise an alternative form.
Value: 2.4 MPa
